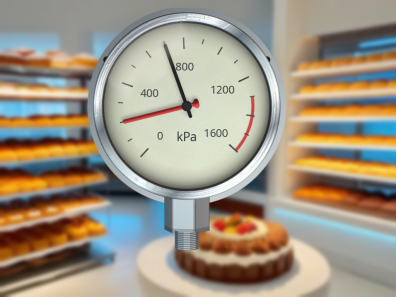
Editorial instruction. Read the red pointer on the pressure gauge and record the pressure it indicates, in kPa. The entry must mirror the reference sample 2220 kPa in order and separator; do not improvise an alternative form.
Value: 200 kPa
